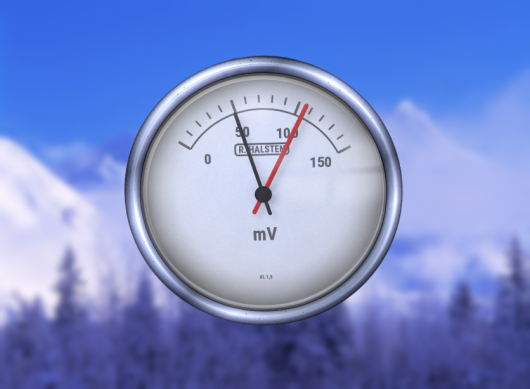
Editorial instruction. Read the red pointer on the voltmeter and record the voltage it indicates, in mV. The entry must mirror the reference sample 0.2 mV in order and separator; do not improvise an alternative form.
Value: 105 mV
